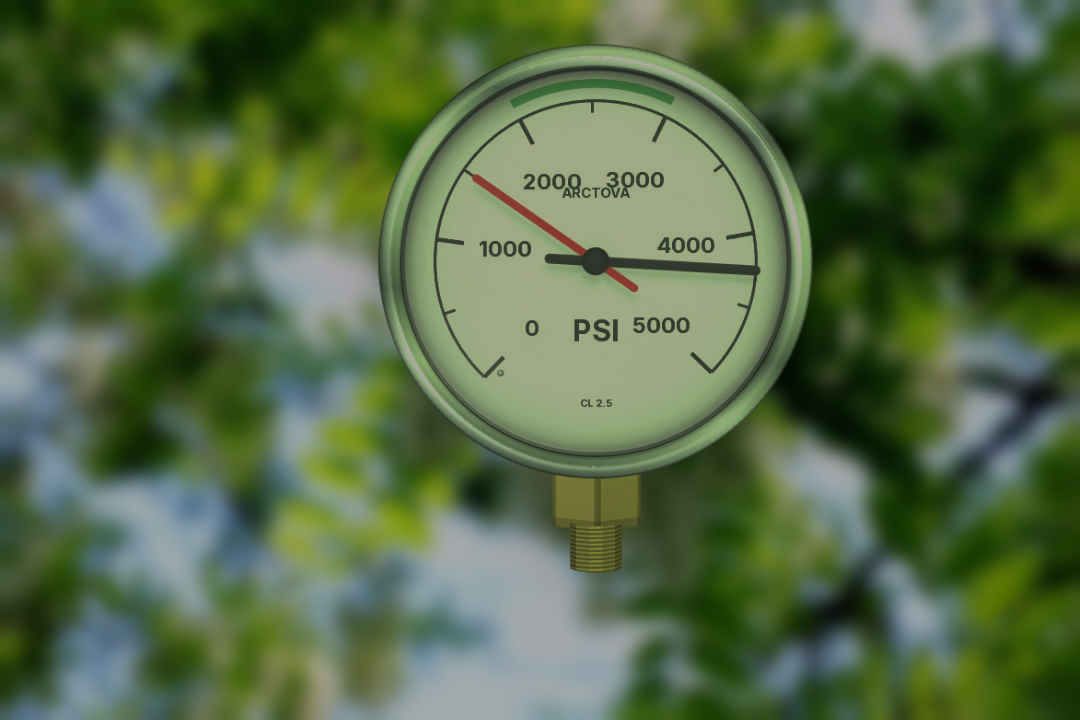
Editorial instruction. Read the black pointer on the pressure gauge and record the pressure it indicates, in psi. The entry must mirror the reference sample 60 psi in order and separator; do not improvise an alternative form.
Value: 4250 psi
